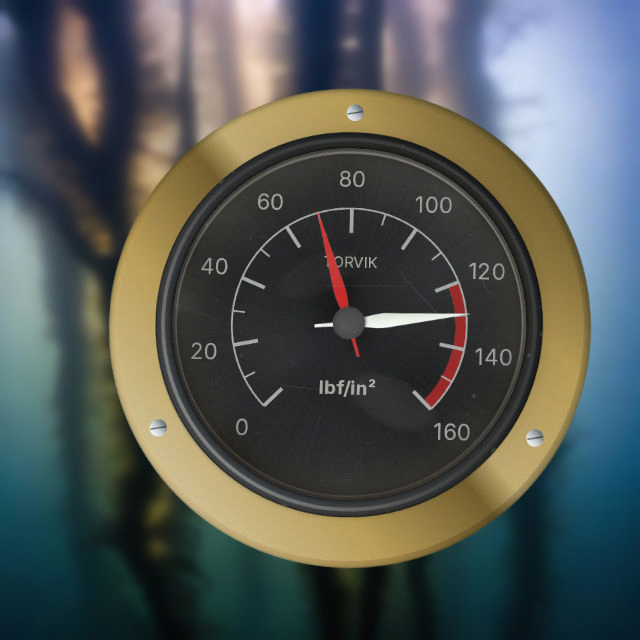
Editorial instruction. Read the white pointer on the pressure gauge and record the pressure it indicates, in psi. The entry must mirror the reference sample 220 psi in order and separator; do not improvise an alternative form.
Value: 130 psi
